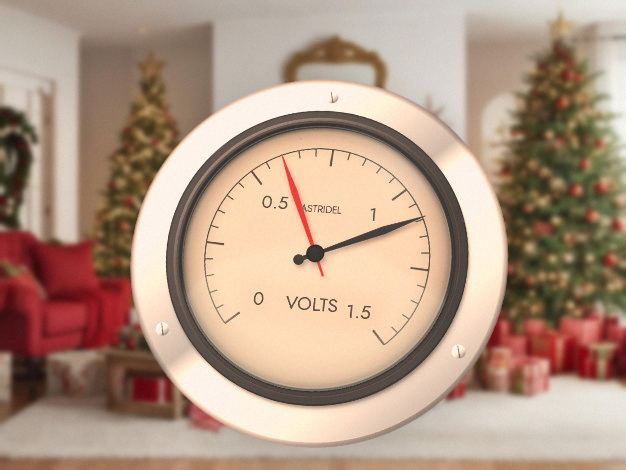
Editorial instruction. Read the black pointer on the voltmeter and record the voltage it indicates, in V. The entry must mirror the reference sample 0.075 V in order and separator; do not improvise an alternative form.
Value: 1.1 V
